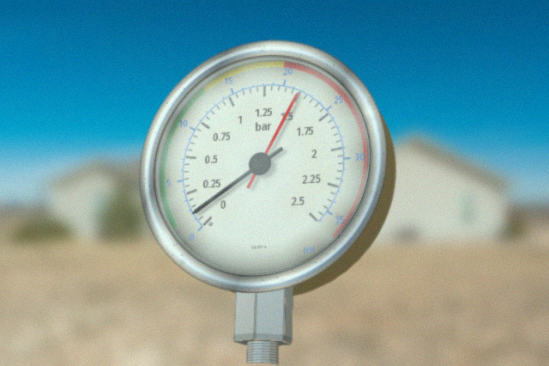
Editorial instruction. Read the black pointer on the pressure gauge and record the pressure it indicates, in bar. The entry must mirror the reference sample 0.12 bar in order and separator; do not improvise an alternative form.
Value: 0.1 bar
